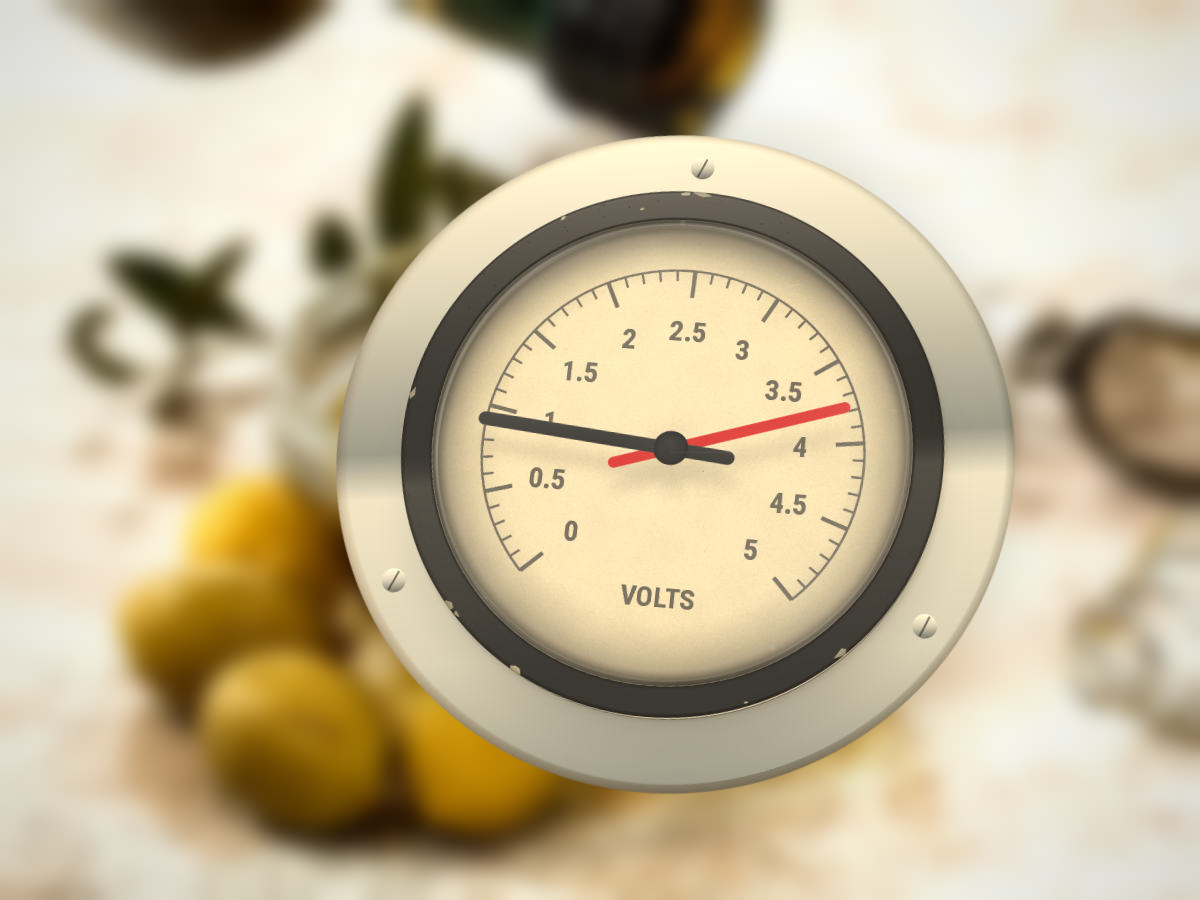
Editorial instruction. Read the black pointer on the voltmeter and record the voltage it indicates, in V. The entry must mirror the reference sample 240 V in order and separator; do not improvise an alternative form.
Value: 0.9 V
